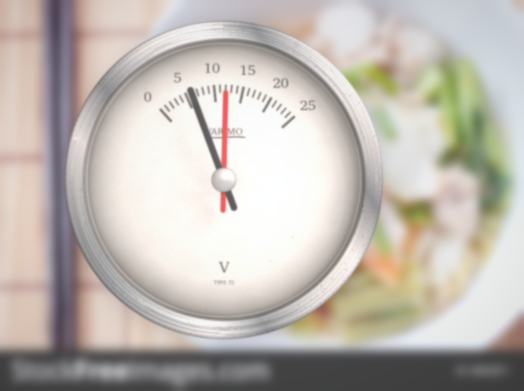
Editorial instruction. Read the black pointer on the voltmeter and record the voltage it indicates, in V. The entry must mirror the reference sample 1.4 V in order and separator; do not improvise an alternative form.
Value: 6 V
